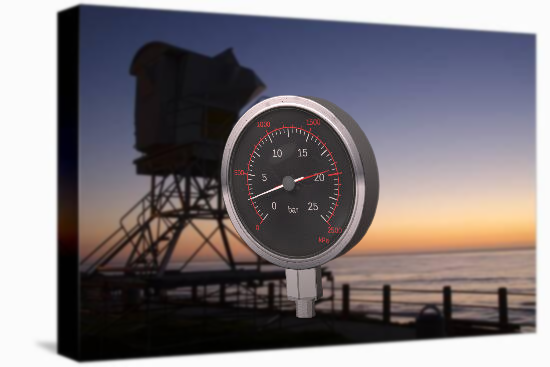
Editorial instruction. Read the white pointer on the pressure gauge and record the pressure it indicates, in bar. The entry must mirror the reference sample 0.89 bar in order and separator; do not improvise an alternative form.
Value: 2.5 bar
